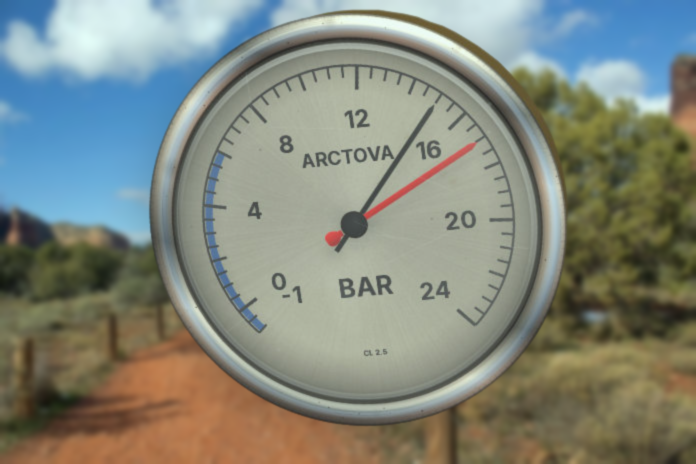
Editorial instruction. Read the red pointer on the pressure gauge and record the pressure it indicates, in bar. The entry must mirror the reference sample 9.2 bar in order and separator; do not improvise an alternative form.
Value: 17 bar
